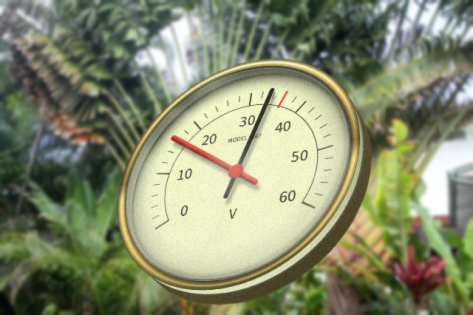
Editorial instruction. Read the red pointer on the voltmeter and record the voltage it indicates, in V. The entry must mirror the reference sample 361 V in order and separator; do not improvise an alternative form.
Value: 16 V
